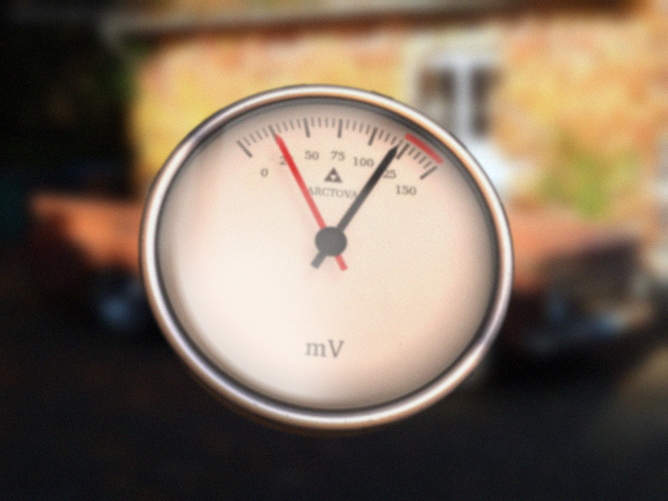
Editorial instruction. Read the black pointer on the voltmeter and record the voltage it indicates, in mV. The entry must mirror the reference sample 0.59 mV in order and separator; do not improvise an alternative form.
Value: 120 mV
